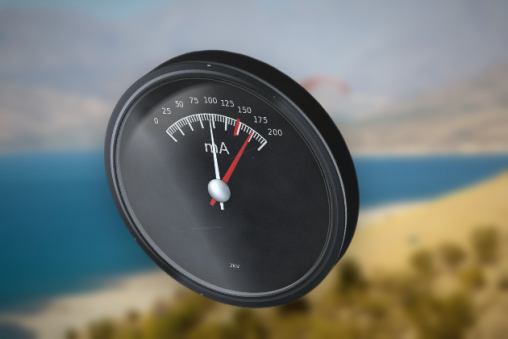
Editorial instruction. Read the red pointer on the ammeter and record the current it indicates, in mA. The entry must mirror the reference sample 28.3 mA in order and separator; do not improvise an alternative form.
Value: 175 mA
